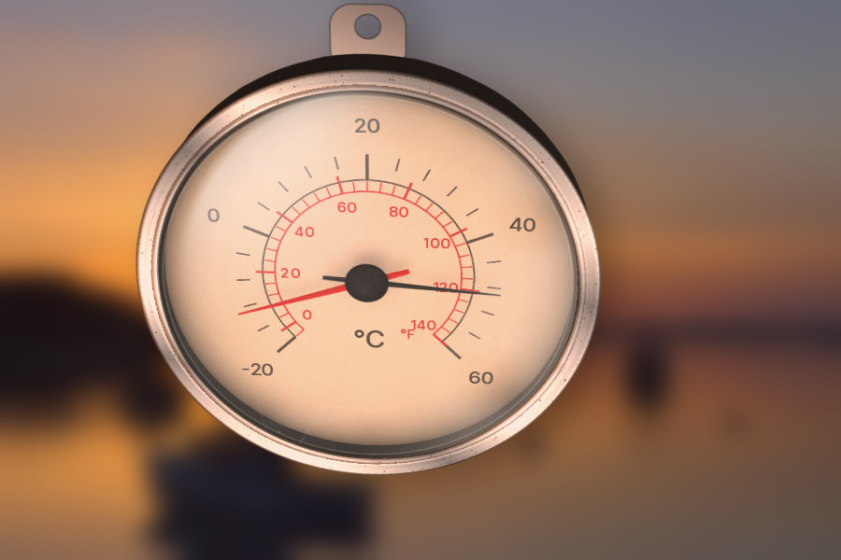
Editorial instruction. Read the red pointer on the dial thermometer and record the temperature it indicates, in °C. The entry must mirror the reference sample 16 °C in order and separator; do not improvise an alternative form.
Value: -12 °C
